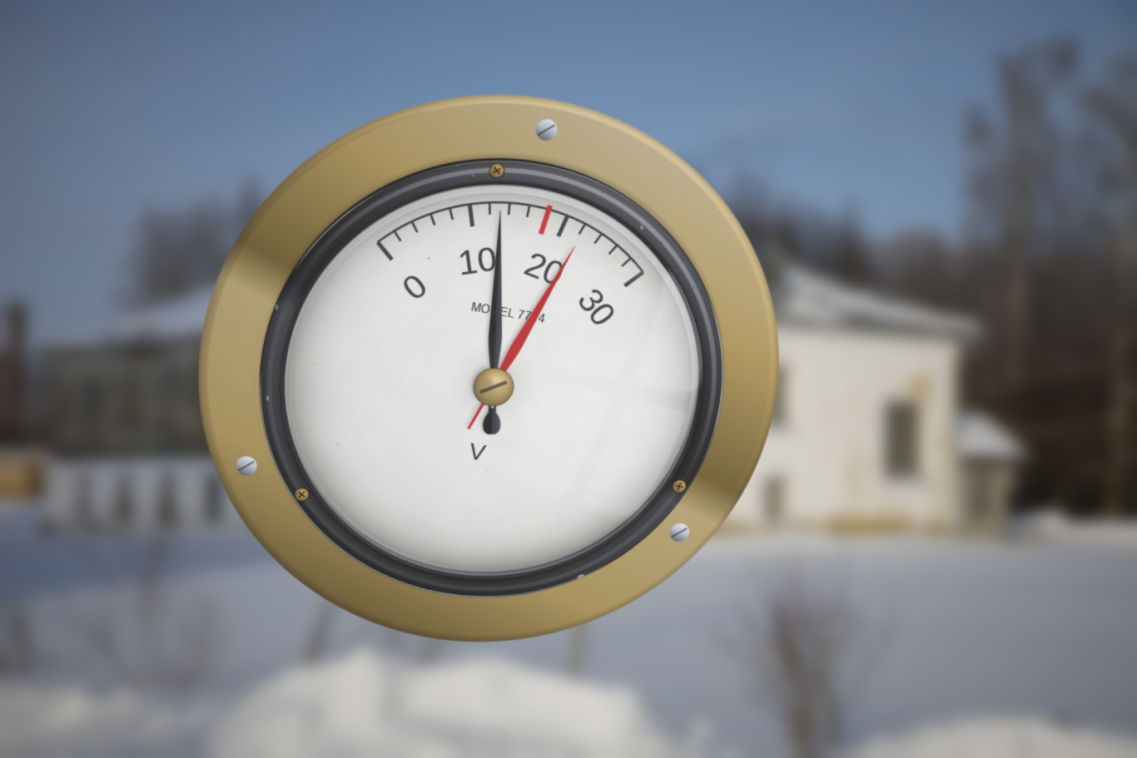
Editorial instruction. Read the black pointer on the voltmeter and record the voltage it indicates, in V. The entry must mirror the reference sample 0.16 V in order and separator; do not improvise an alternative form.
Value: 13 V
